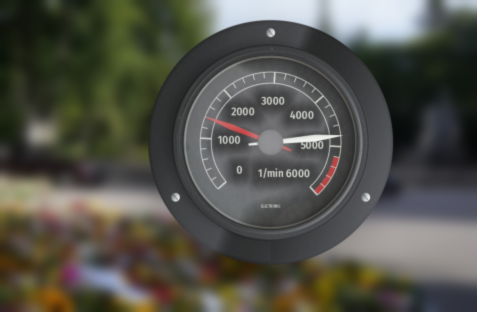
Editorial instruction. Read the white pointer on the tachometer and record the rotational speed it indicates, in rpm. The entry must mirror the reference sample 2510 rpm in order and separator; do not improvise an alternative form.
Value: 4800 rpm
